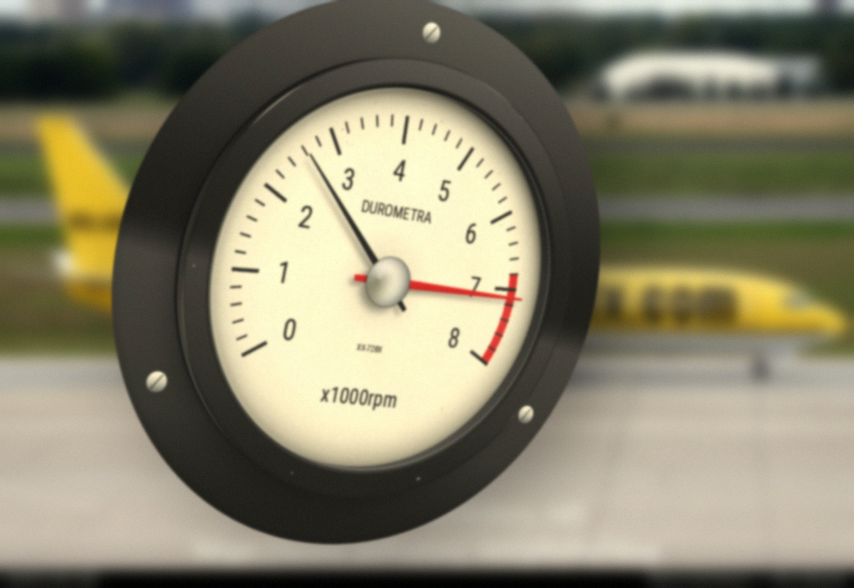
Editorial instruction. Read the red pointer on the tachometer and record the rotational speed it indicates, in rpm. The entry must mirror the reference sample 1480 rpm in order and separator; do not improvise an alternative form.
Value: 7100 rpm
